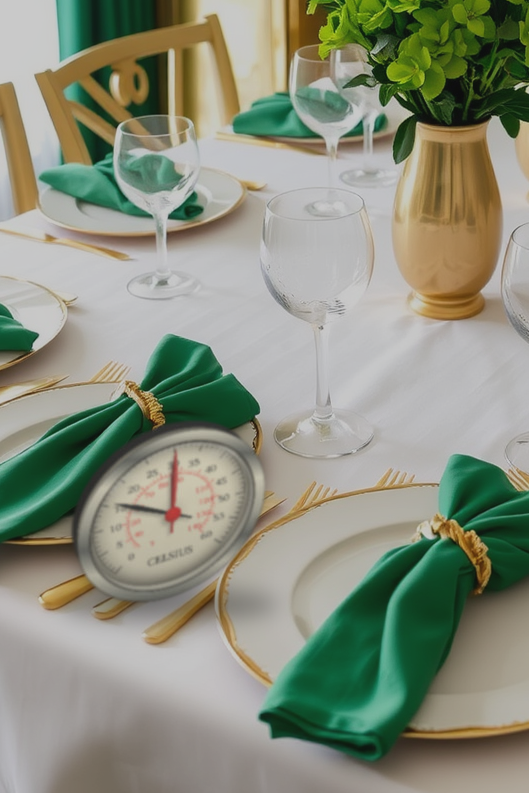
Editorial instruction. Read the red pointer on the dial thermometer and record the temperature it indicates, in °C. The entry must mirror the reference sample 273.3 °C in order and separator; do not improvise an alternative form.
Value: 30 °C
